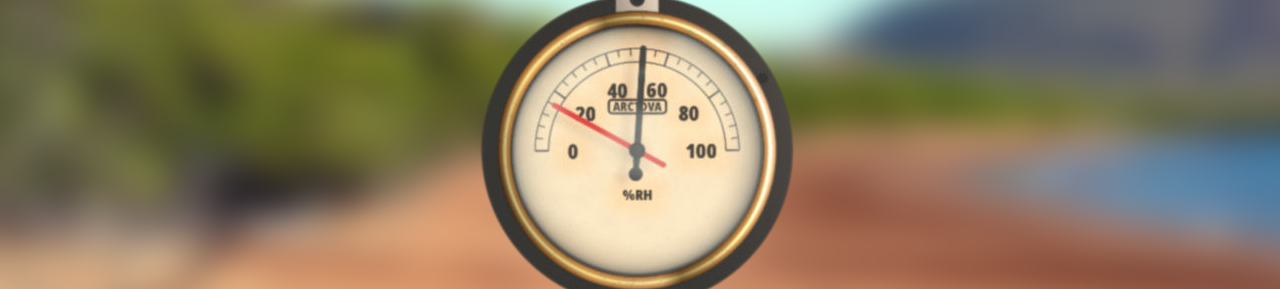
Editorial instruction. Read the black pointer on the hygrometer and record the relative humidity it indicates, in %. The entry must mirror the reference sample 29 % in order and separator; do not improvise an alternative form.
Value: 52 %
